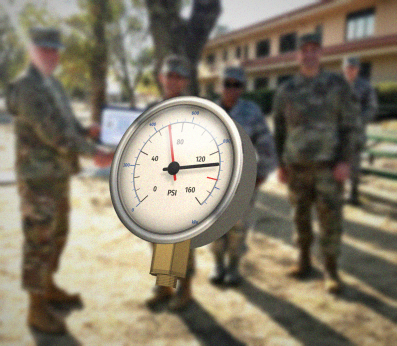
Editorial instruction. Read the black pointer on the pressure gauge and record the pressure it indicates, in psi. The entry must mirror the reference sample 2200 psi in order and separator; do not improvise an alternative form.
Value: 130 psi
